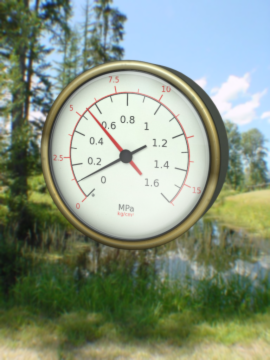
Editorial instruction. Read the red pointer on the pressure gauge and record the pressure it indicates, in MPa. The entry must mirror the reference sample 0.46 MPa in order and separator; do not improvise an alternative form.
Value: 0.55 MPa
